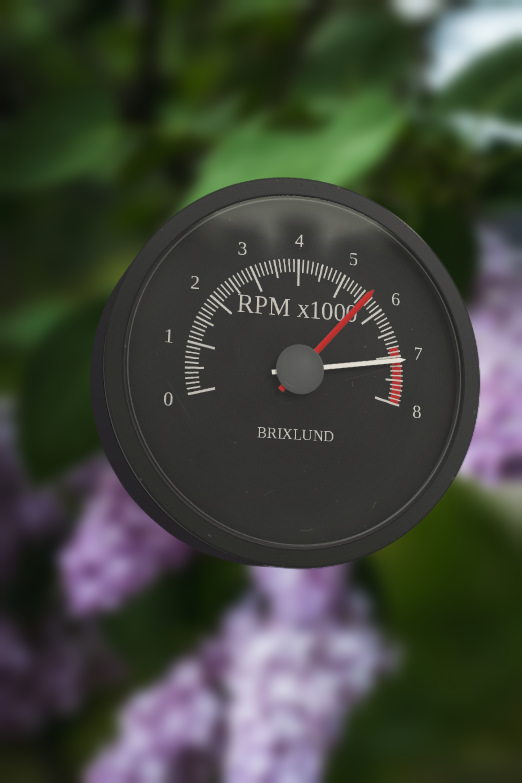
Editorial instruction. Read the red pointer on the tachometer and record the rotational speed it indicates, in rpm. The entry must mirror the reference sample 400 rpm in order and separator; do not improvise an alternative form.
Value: 5600 rpm
